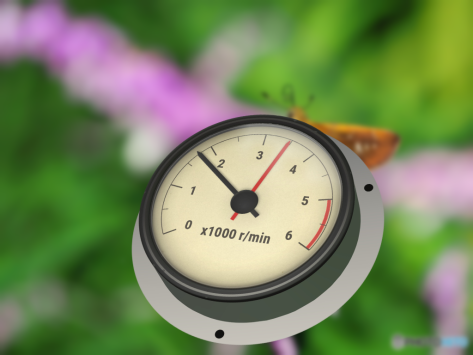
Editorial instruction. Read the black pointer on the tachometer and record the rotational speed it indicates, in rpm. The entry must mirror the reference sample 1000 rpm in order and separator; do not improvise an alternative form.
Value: 1750 rpm
